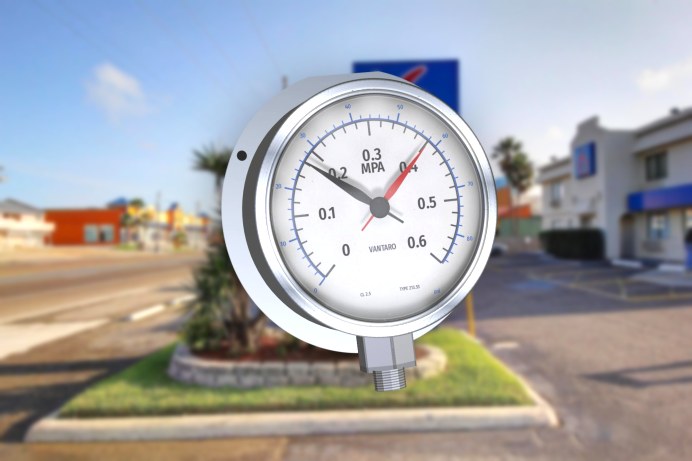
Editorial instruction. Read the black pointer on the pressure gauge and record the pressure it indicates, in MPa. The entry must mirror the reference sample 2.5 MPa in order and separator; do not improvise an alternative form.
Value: 0.18 MPa
